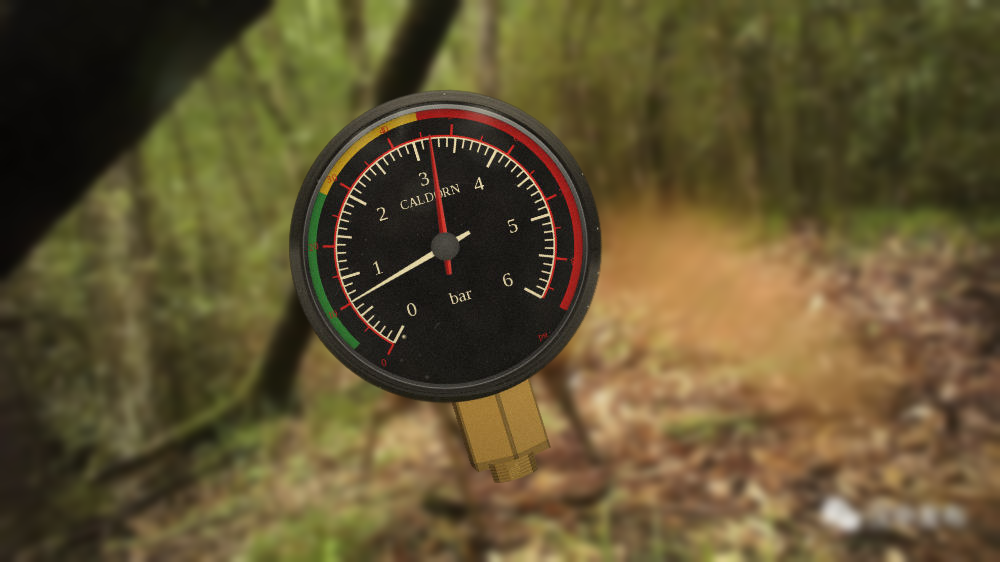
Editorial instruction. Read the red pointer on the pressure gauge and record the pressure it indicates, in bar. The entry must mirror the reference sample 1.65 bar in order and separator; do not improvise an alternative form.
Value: 3.2 bar
